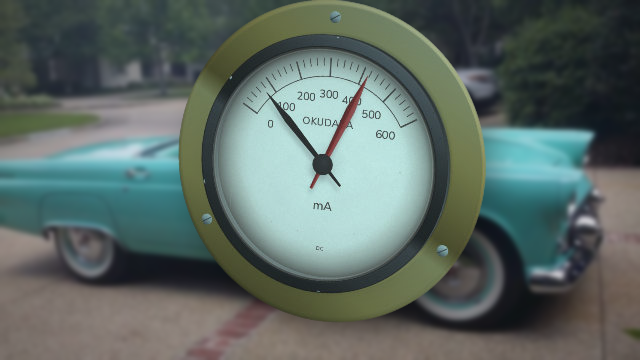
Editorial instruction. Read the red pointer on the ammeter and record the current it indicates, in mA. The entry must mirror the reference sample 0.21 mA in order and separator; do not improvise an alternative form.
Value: 420 mA
